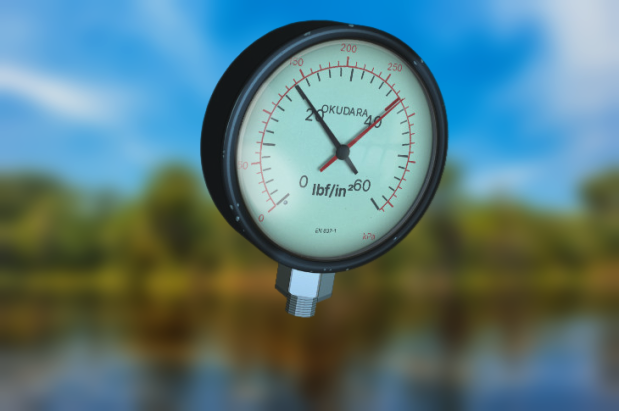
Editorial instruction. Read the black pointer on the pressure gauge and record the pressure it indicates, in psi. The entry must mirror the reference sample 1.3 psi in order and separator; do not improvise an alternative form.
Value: 20 psi
